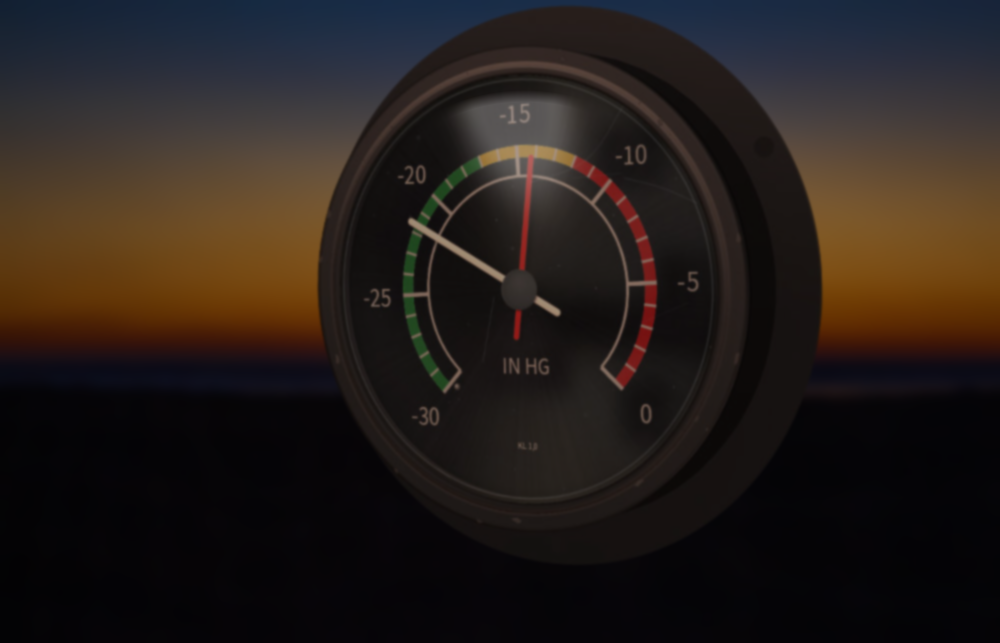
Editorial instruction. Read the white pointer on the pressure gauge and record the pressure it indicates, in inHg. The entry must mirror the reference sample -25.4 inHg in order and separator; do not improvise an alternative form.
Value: -21.5 inHg
